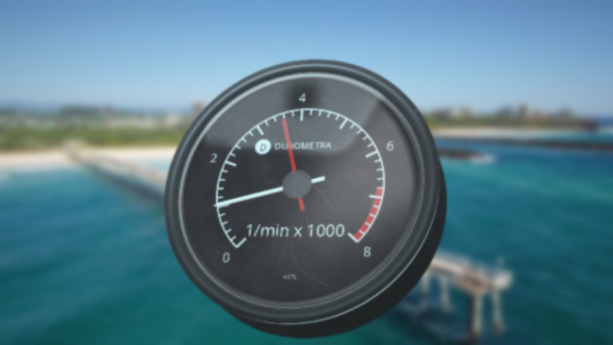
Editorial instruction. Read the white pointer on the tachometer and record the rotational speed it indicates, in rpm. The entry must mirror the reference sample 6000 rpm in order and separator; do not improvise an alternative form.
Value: 1000 rpm
